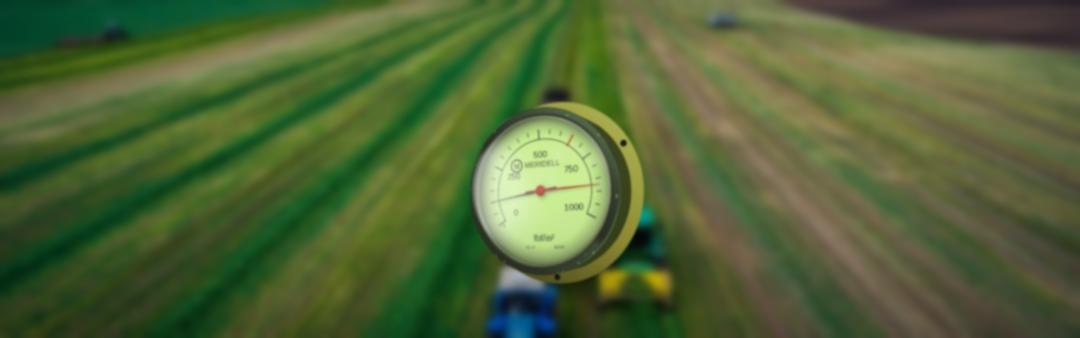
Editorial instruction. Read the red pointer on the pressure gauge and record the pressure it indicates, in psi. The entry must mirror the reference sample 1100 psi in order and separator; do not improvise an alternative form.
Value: 875 psi
